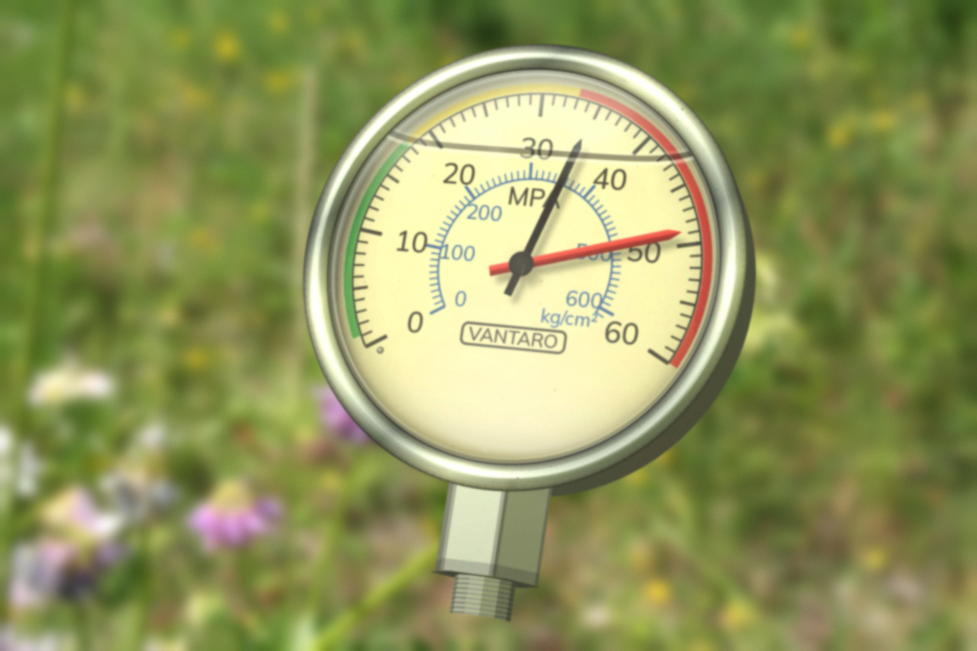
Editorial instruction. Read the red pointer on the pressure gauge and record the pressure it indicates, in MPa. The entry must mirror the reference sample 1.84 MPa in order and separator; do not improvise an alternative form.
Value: 49 MPa
